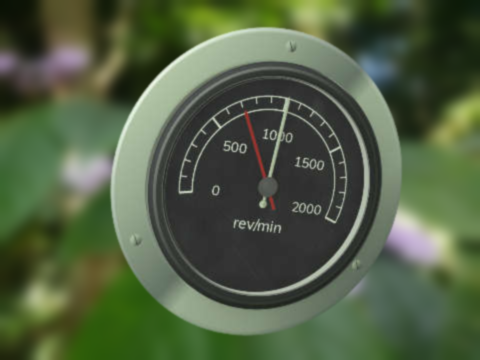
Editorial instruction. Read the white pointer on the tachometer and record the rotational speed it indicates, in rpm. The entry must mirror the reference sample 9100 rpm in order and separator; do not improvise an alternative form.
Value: 1000 rpm
